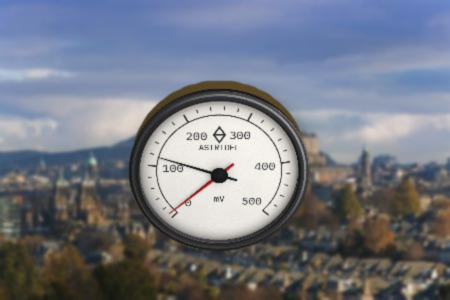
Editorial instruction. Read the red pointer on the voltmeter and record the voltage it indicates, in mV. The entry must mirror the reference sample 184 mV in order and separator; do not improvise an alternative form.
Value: 10 mV
